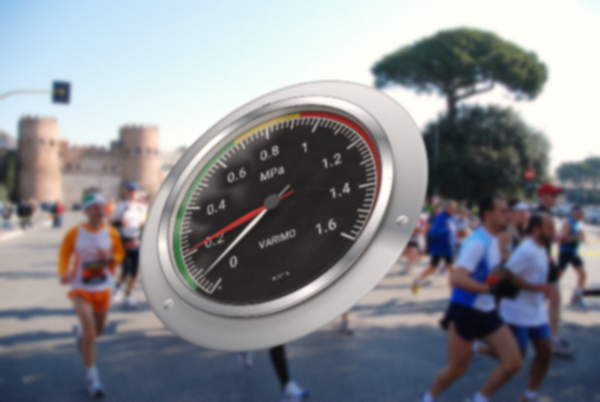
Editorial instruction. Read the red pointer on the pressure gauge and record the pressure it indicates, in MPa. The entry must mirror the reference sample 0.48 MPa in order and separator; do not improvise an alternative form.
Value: 0.2 MPa
